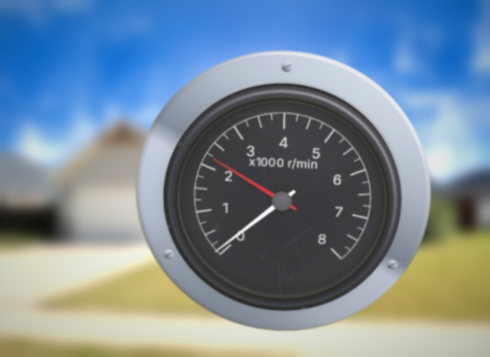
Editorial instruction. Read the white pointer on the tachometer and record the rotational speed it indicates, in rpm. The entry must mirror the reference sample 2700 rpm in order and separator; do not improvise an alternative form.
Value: 125 rpm
